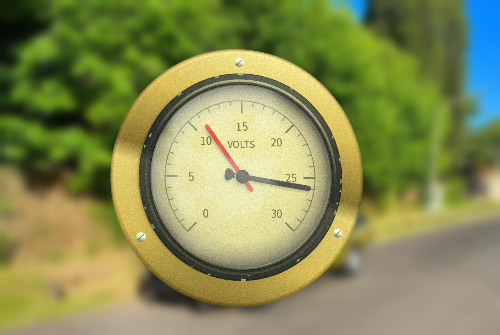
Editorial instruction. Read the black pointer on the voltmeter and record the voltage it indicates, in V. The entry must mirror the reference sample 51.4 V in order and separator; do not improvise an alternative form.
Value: 26 V
